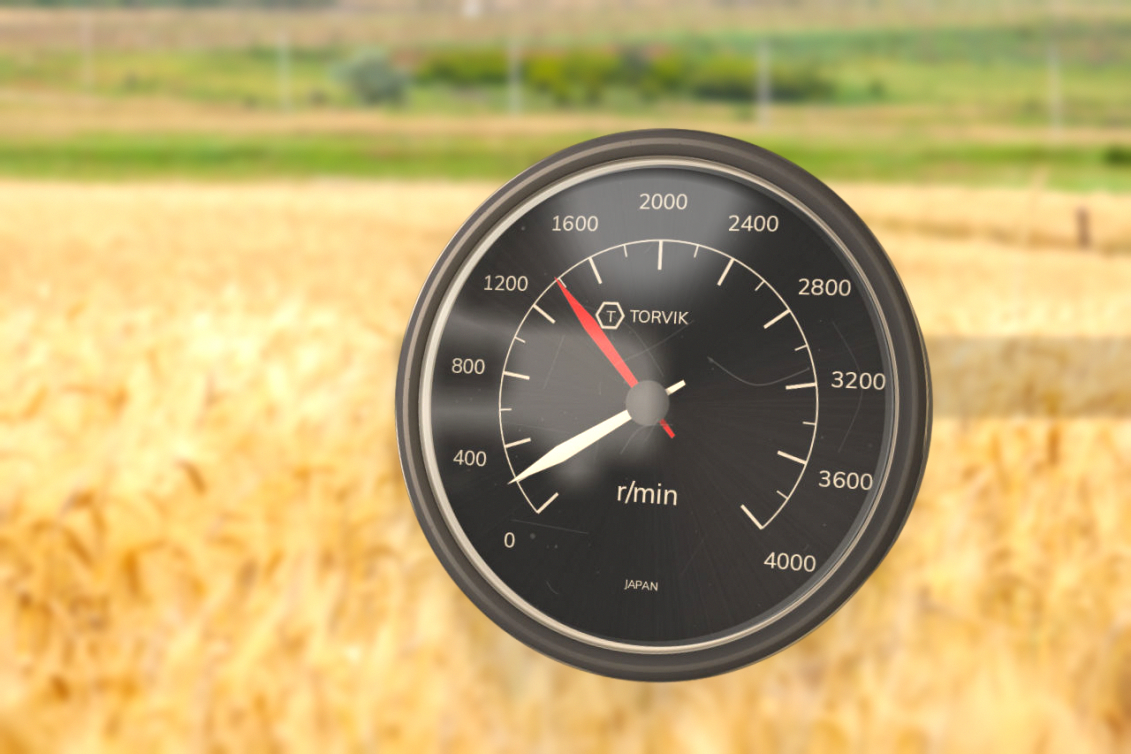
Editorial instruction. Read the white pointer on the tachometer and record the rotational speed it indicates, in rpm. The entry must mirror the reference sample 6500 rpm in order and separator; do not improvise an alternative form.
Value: 200 rpm
